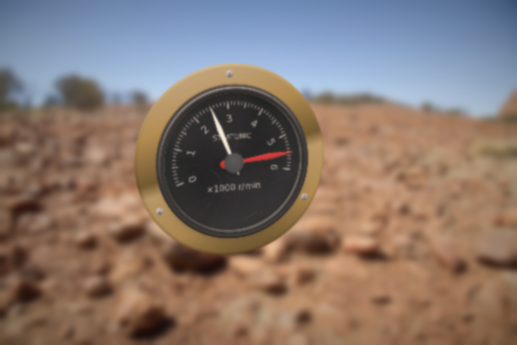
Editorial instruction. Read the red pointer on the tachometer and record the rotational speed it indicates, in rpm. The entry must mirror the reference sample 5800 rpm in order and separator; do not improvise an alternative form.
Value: 5500 rpm
